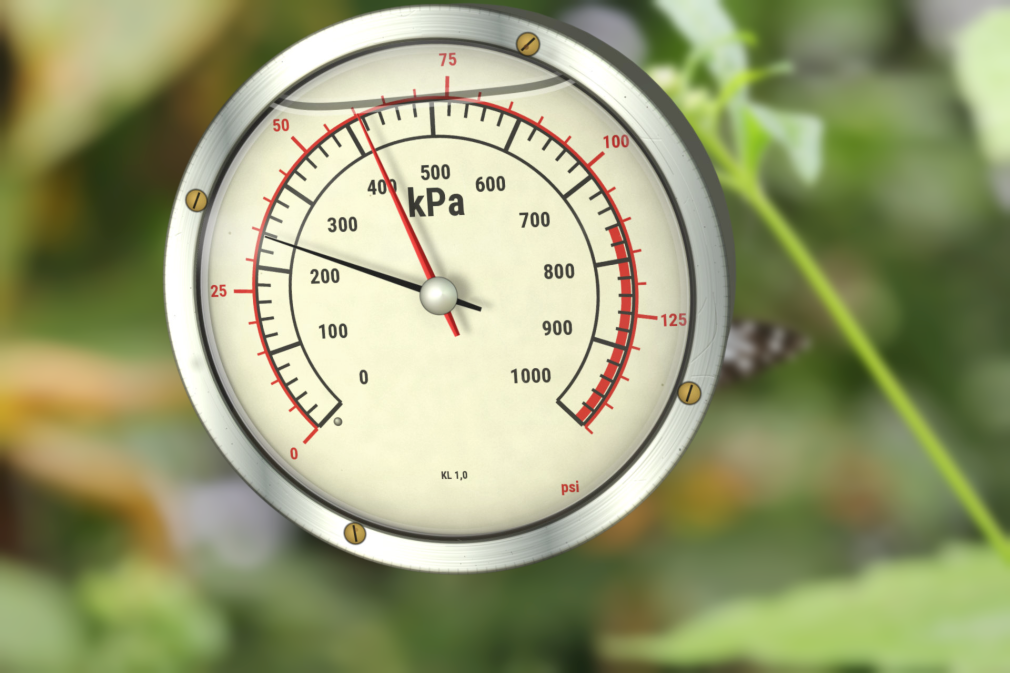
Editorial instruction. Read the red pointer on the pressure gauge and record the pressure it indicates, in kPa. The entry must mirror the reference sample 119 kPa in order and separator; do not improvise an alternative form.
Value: 420 kPa
